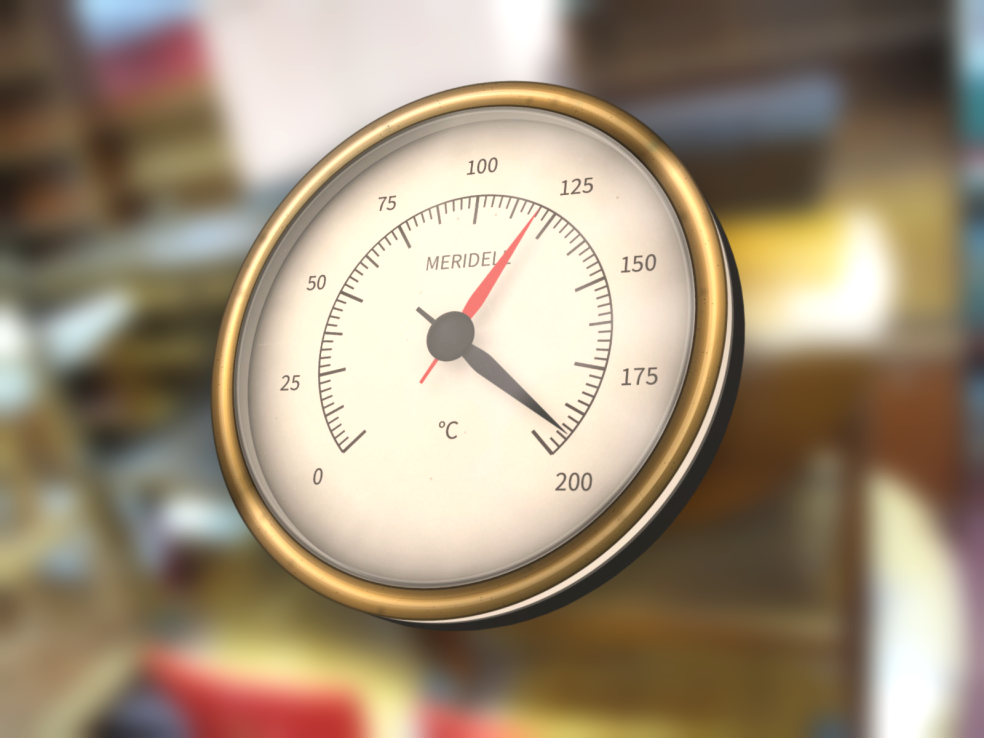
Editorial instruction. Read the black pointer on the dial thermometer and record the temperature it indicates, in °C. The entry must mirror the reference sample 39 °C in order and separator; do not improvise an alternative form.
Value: 193.75 °C
